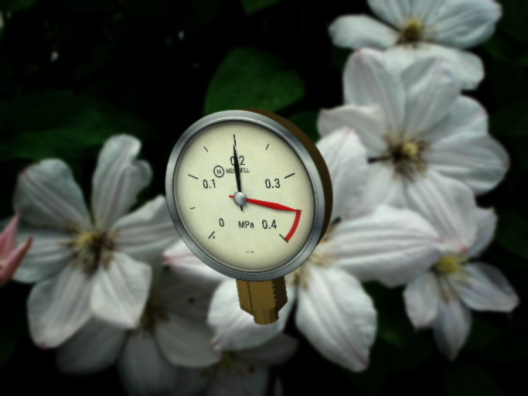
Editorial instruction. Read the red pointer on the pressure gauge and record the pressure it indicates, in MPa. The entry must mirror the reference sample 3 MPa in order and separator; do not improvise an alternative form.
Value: 0.35 MPa
